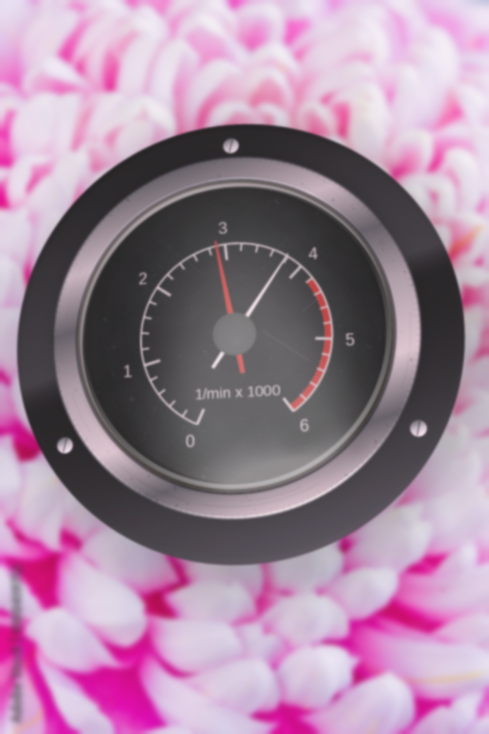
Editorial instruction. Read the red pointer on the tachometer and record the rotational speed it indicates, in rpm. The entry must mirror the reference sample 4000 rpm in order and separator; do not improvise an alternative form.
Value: 2900 rpm
